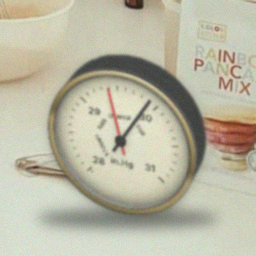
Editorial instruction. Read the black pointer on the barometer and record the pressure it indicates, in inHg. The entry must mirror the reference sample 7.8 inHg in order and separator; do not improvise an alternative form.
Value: 29.9 inHg
